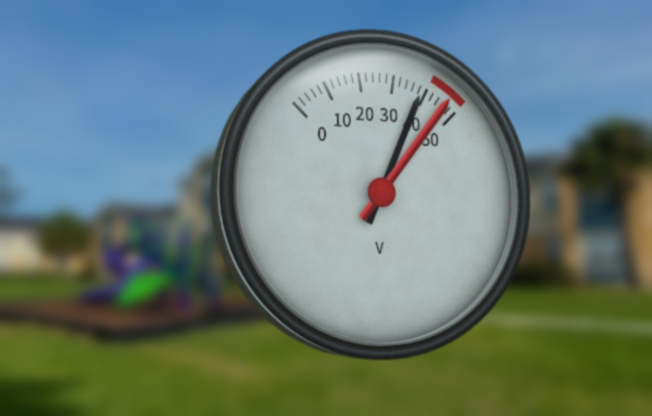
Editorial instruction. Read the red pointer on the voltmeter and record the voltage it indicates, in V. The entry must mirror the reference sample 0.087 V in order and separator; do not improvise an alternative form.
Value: 46 V
